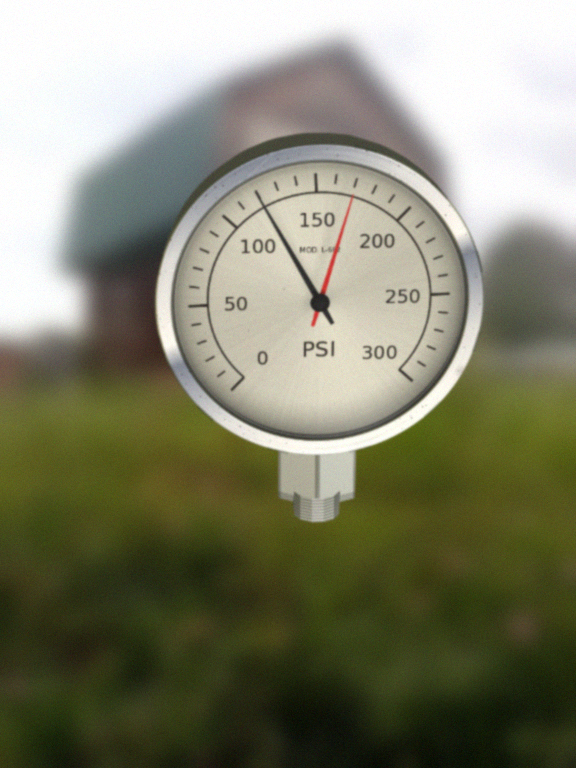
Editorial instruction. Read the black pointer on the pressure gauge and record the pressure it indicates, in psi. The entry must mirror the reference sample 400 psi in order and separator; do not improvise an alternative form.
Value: 120 psi
